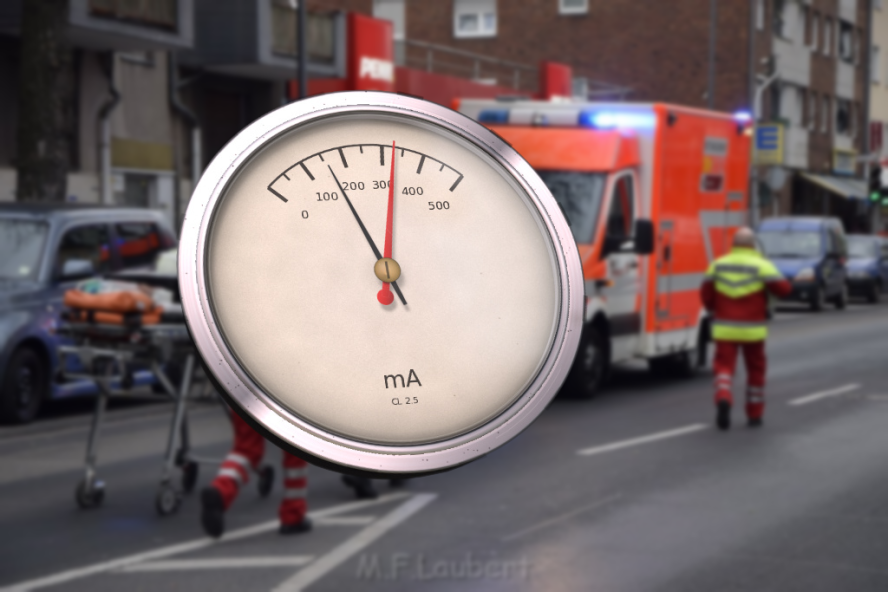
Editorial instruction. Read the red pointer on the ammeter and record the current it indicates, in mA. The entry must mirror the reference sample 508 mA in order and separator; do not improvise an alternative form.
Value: 325 mA
